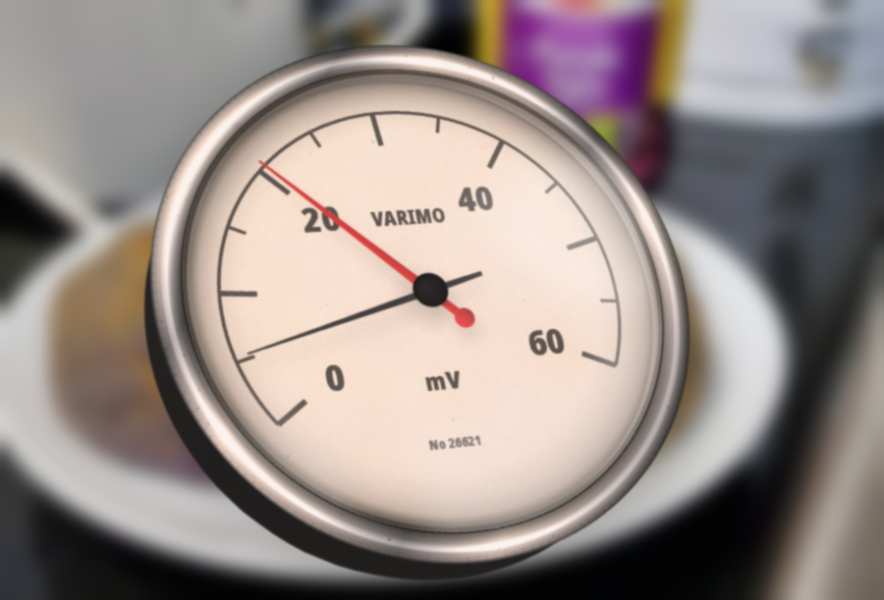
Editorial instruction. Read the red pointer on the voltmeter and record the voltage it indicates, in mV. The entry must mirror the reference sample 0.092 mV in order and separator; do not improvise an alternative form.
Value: 20 mV
